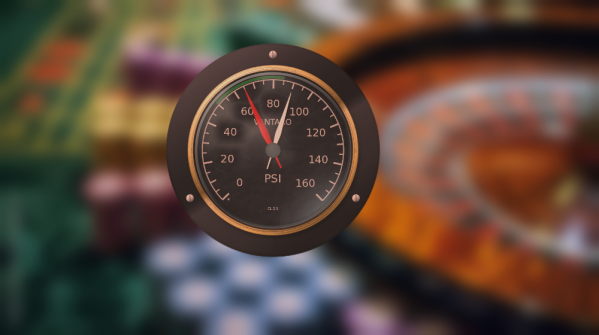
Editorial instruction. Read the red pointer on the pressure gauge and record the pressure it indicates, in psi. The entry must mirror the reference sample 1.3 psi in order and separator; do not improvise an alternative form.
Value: 65 psi
